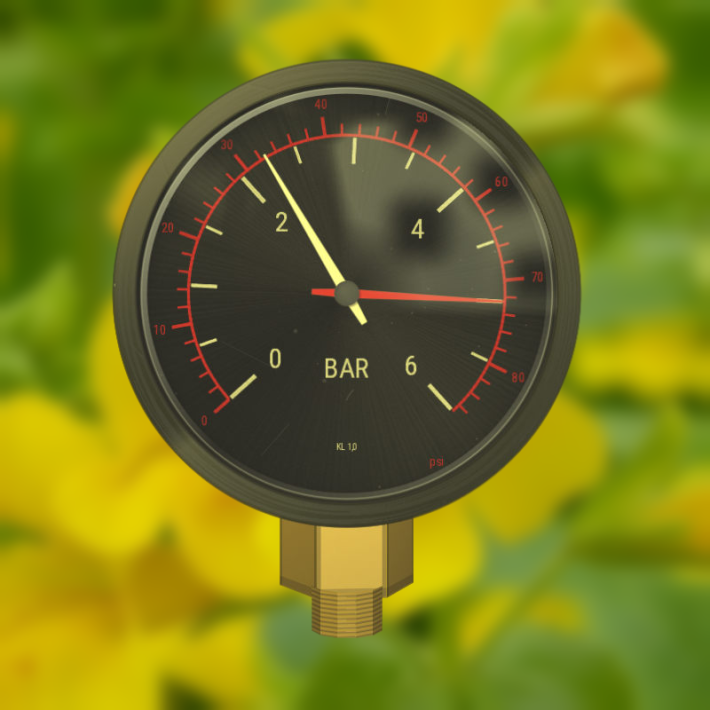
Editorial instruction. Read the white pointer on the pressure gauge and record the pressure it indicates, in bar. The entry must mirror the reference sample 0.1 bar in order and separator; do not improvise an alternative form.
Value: 2.25 bar
